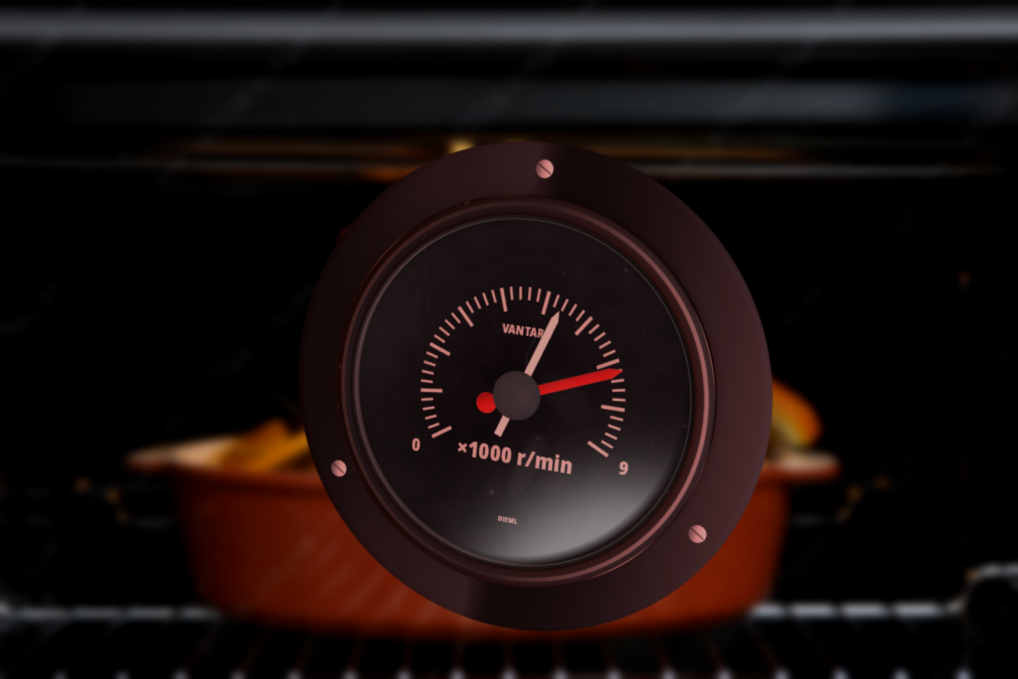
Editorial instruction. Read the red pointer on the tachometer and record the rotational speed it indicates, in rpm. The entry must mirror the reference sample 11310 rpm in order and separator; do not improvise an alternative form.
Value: 7200 rpm
